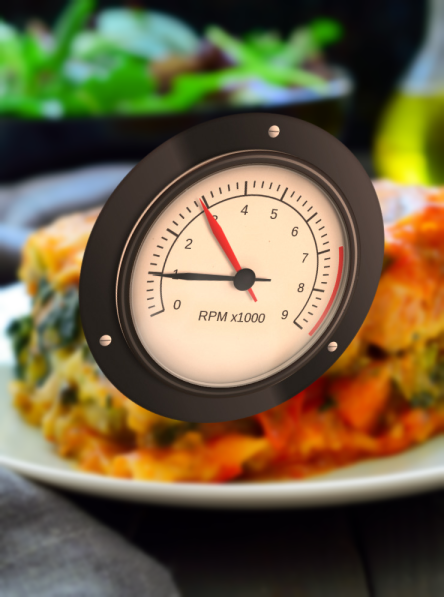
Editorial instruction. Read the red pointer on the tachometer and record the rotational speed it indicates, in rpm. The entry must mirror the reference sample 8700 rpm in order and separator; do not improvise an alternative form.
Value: 2900 rpm
